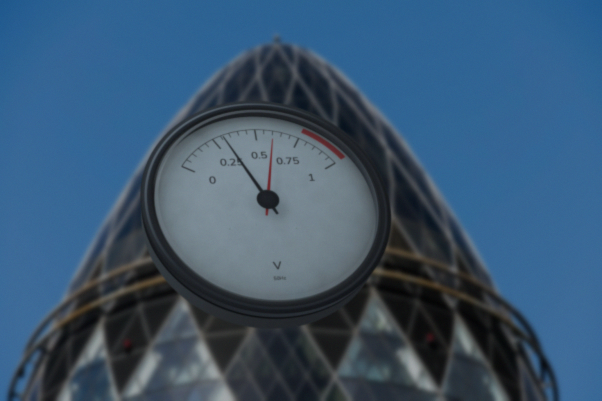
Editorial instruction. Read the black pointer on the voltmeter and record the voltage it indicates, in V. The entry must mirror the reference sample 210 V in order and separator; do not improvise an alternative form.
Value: 0.3 V
